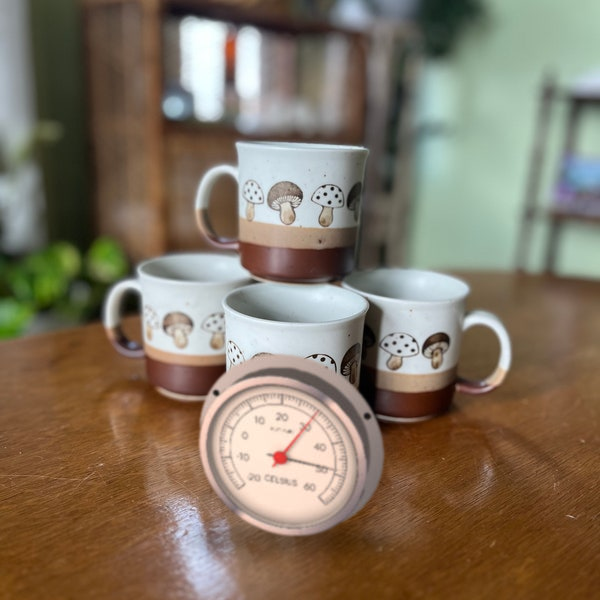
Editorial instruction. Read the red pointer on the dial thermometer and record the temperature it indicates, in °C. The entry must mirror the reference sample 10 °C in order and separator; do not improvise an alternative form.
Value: 30 °C
